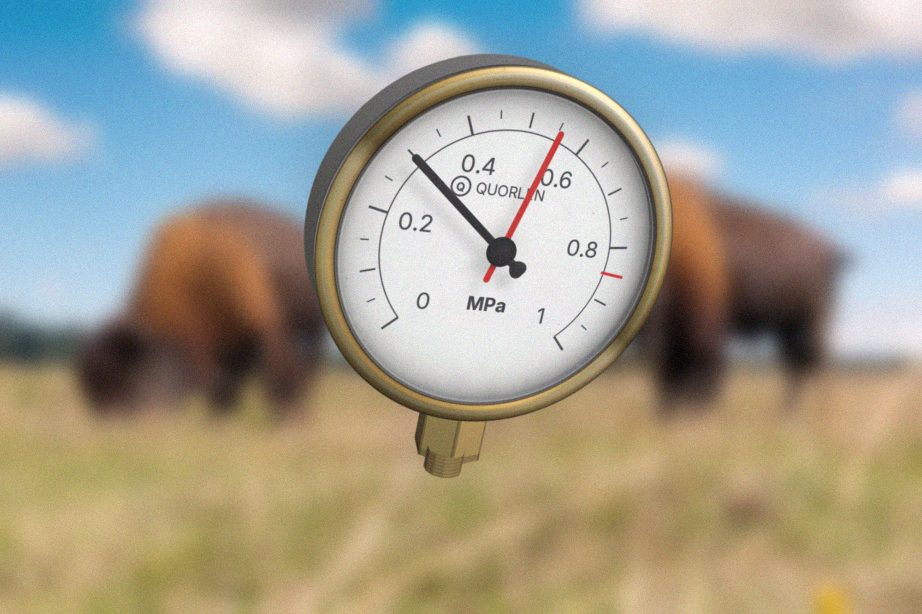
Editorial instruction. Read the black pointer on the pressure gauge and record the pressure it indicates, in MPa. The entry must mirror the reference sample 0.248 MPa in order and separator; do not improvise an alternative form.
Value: 0.3 MPa
